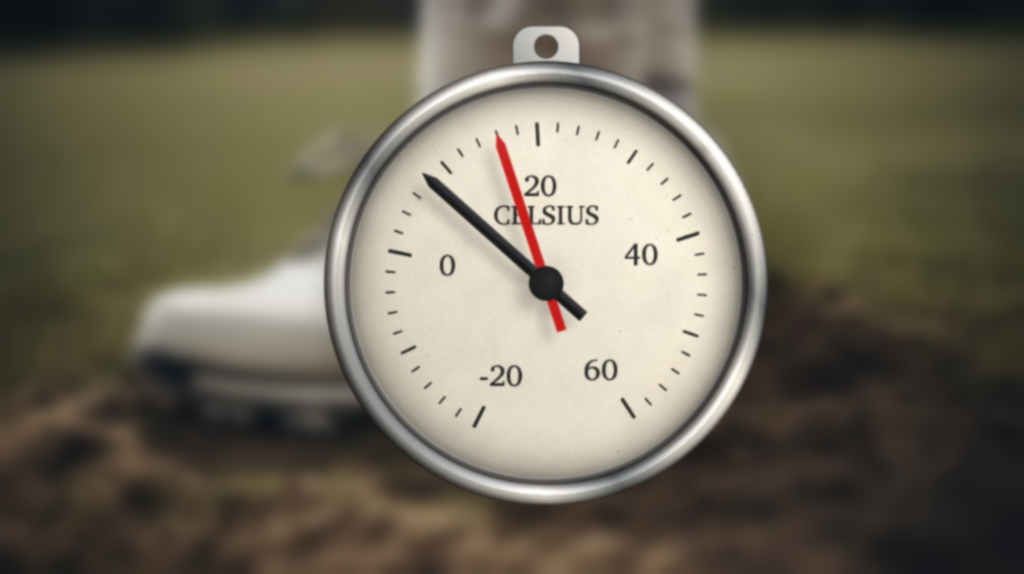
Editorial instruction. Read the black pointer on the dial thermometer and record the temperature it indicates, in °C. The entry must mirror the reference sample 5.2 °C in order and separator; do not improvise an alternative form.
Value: 8 °C
